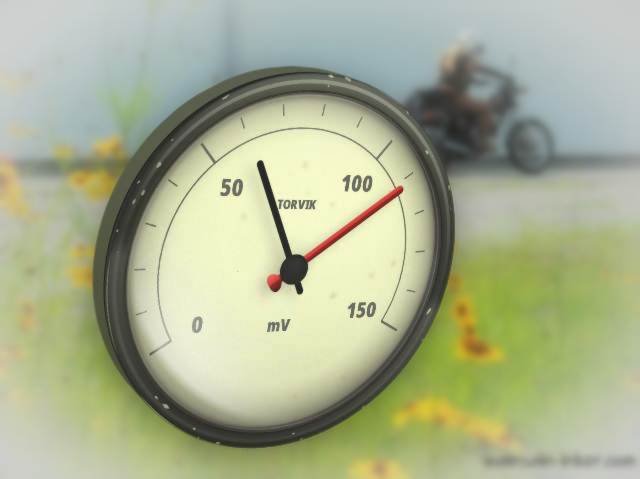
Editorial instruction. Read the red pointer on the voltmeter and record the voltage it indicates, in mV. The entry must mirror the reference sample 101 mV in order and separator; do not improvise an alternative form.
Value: 110 mV
